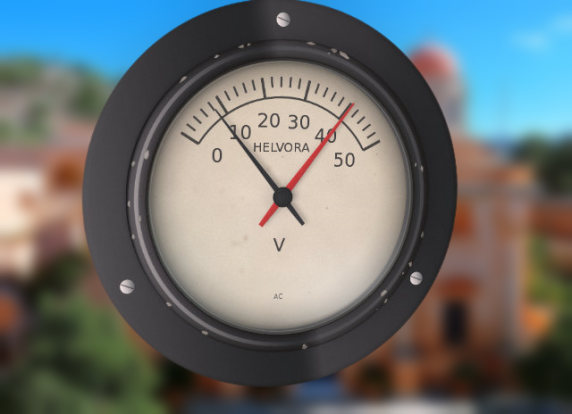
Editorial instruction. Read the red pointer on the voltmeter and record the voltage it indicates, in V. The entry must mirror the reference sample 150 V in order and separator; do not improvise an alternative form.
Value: 40 V
